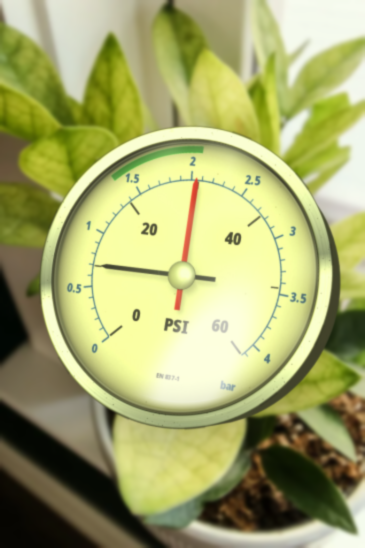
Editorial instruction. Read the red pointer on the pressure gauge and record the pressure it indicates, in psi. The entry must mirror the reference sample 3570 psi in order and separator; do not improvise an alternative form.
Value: 30 psi
